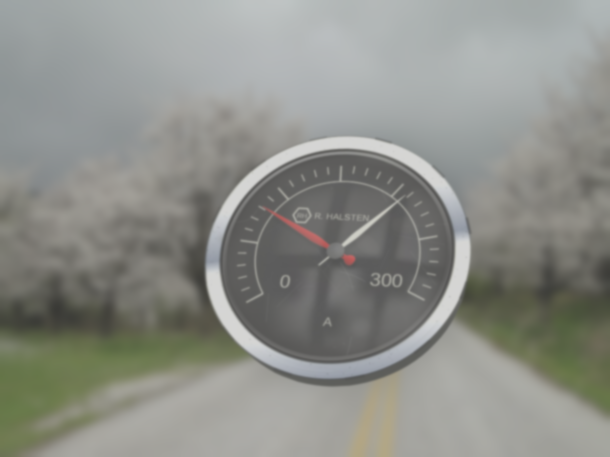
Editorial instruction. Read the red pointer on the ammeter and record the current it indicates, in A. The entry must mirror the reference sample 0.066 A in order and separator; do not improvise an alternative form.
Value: 80 A
